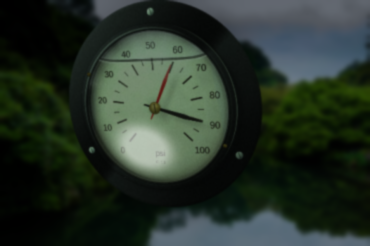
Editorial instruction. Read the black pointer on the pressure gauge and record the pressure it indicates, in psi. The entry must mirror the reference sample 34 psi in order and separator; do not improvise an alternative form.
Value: 90 psi
